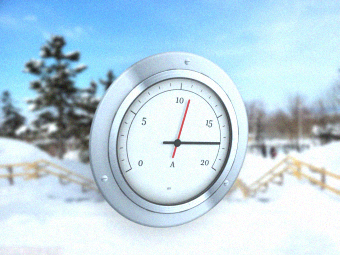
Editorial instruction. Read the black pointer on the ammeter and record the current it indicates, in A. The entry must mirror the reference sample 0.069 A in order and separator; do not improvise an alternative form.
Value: 17.5 A
